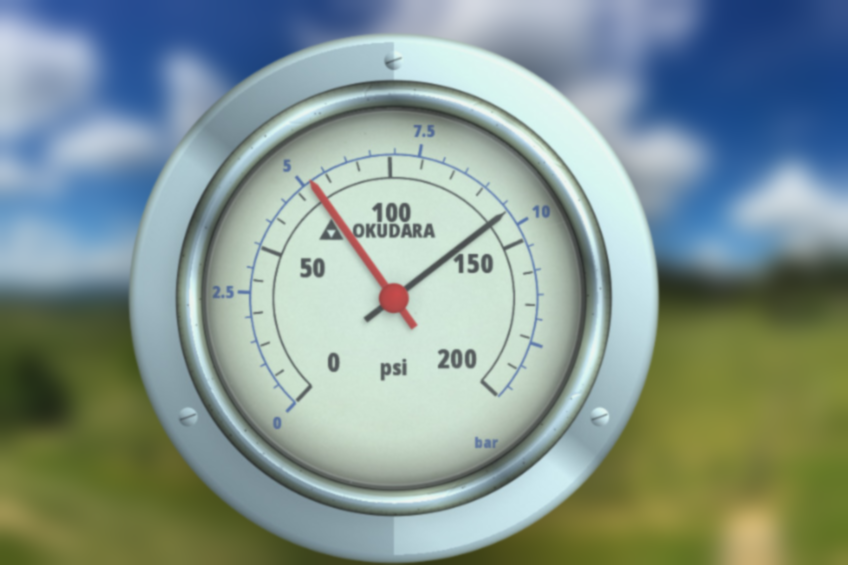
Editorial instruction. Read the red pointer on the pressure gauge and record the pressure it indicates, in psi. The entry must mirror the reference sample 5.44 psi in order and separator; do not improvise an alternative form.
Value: 75 psi
